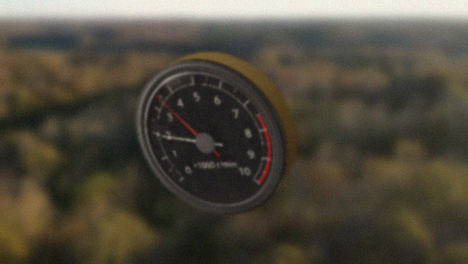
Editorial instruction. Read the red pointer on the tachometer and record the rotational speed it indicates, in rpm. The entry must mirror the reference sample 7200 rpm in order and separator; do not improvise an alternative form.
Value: 3500 rpm
